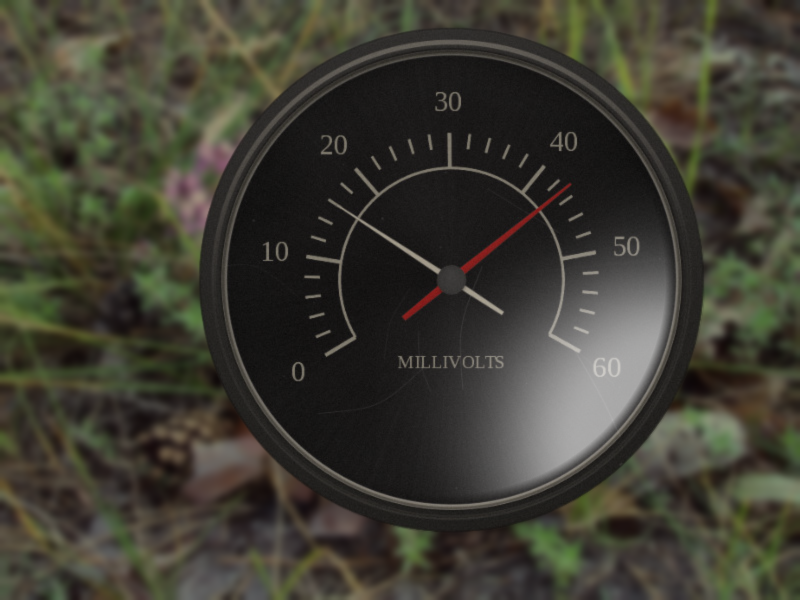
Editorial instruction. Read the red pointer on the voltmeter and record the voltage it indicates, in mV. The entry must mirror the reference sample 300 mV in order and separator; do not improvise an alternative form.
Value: 43 mV
